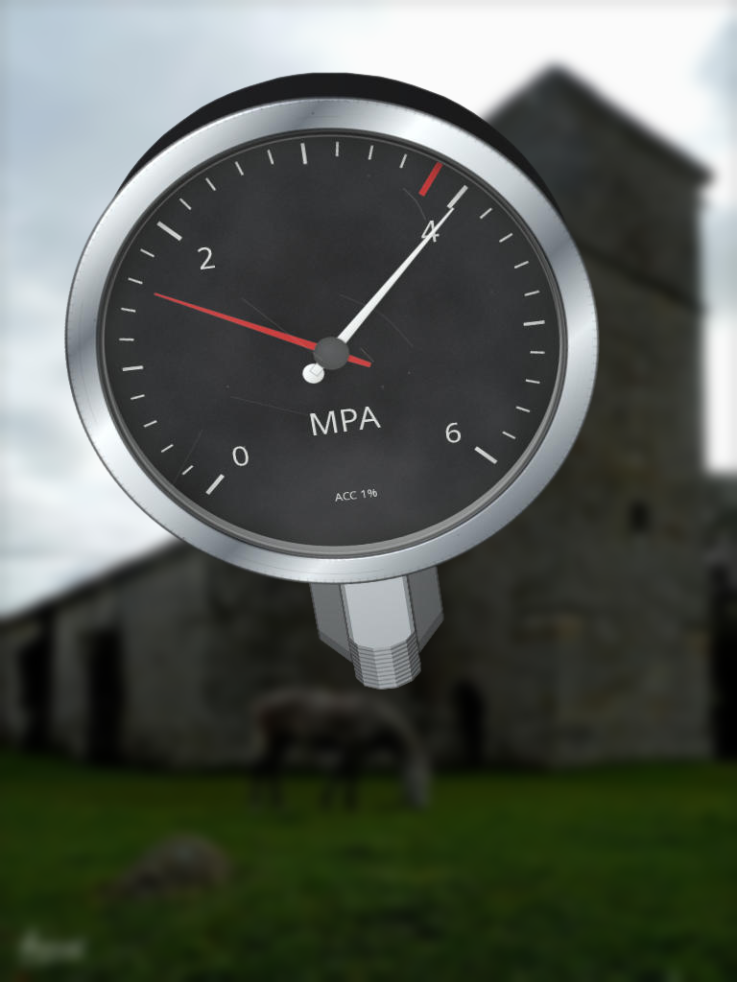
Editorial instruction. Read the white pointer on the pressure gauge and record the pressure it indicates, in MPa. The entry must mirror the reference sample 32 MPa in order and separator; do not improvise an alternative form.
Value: 4 MPa
